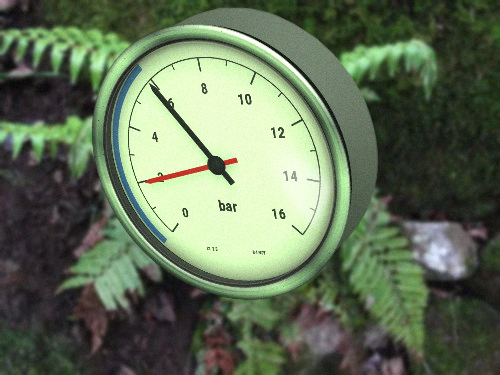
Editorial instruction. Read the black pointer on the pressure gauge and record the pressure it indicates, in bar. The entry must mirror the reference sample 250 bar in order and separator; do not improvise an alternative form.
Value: 6 bar
